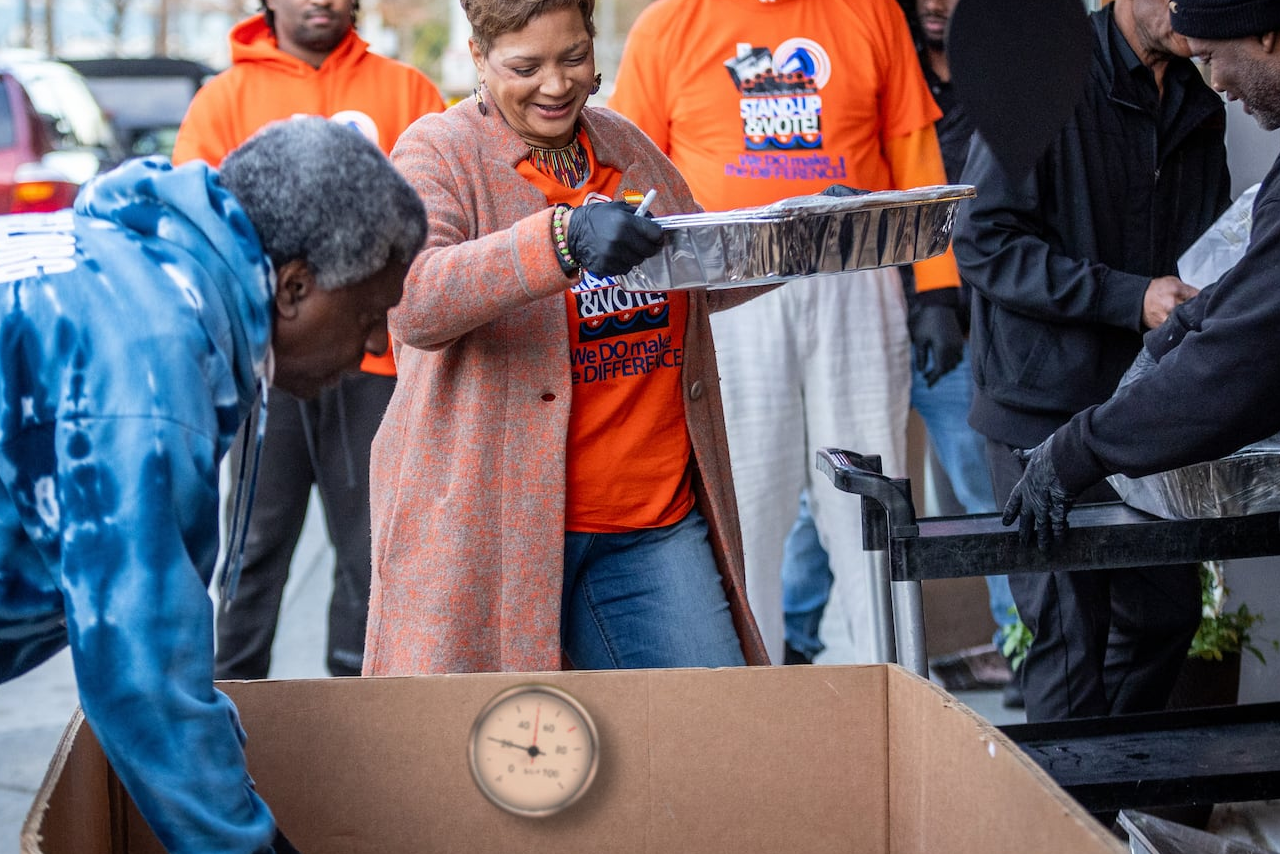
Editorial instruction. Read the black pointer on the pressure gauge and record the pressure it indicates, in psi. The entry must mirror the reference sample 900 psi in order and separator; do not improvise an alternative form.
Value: 20 psi
